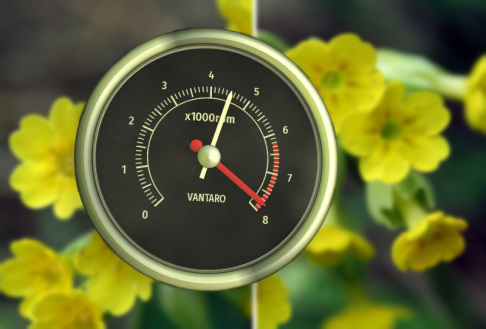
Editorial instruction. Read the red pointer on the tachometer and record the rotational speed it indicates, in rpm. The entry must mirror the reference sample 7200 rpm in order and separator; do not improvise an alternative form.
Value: 7800 rpm
